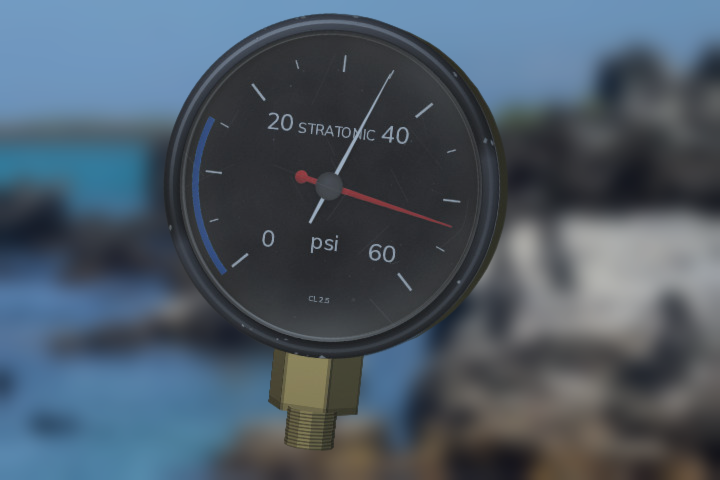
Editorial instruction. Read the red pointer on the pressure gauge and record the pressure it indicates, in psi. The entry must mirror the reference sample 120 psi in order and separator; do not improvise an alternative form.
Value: 52.5 psi
